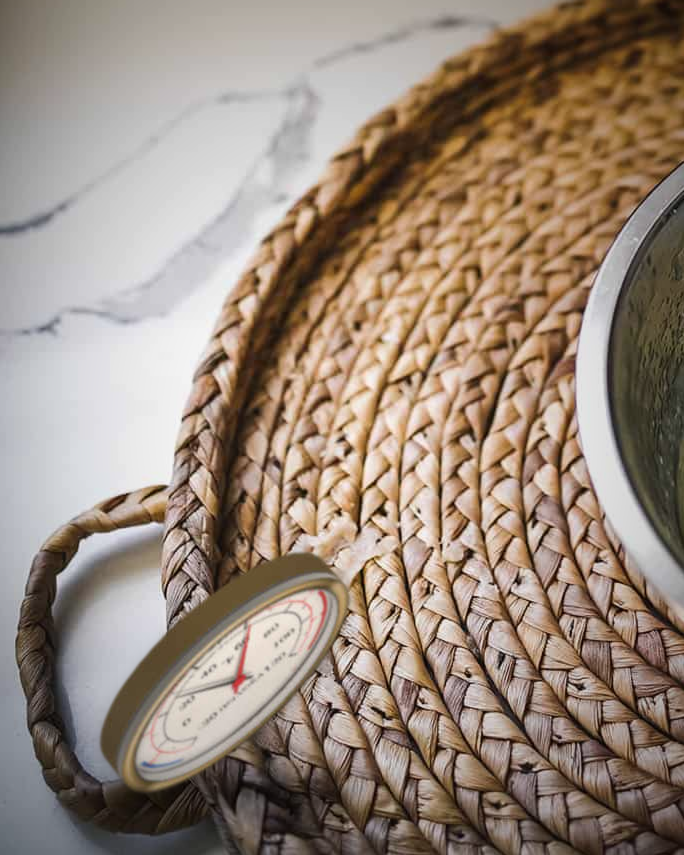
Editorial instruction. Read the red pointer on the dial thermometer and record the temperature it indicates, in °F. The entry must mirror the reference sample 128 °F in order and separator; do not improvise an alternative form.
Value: 60 °F
